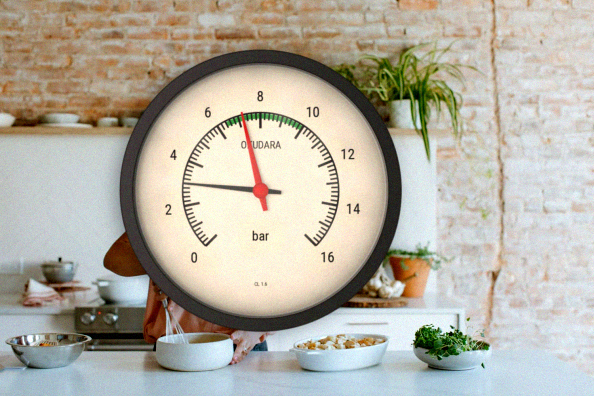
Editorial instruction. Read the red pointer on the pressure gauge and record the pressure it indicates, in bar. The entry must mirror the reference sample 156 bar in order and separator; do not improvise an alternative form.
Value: 7.2 bar
